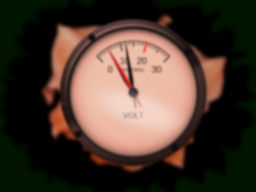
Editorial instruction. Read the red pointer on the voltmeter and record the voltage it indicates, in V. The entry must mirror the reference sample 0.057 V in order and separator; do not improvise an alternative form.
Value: 5 V
